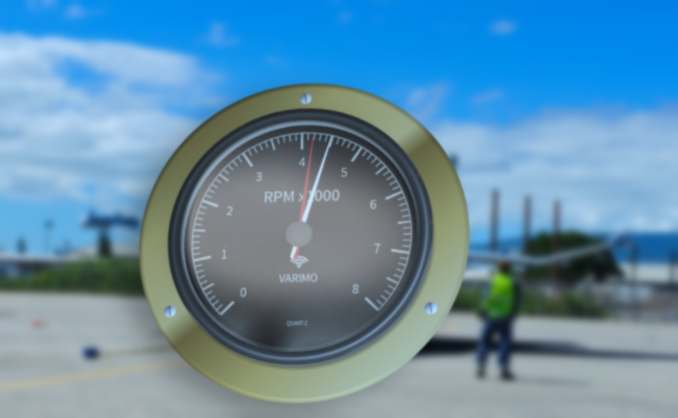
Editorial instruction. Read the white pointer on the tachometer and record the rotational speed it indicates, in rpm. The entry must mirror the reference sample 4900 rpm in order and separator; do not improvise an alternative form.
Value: 4500 rpm
